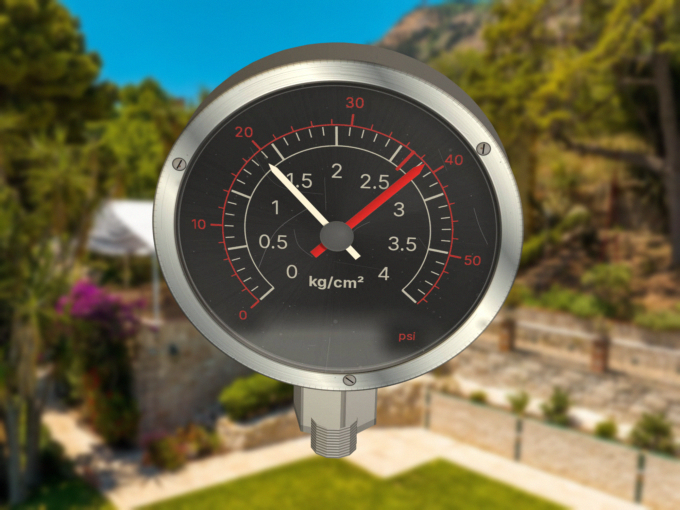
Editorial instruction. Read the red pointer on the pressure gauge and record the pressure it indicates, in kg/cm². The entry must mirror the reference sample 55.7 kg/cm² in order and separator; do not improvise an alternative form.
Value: 2.7 kg/cm²
